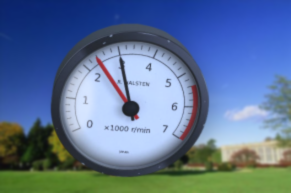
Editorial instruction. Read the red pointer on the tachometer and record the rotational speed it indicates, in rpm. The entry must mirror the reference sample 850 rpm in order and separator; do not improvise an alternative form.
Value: 2400 rpm
